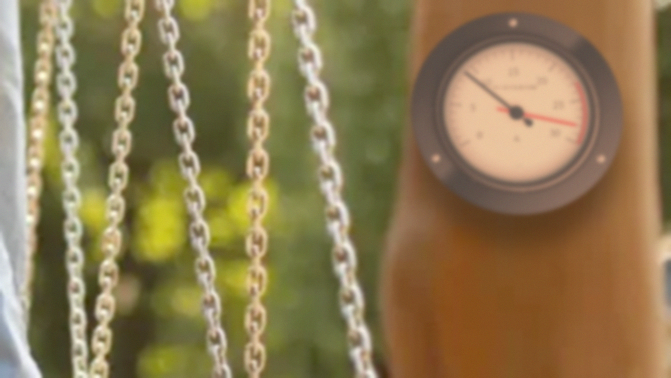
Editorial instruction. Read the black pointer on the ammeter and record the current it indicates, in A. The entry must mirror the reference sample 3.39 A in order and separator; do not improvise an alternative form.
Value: 9 A
